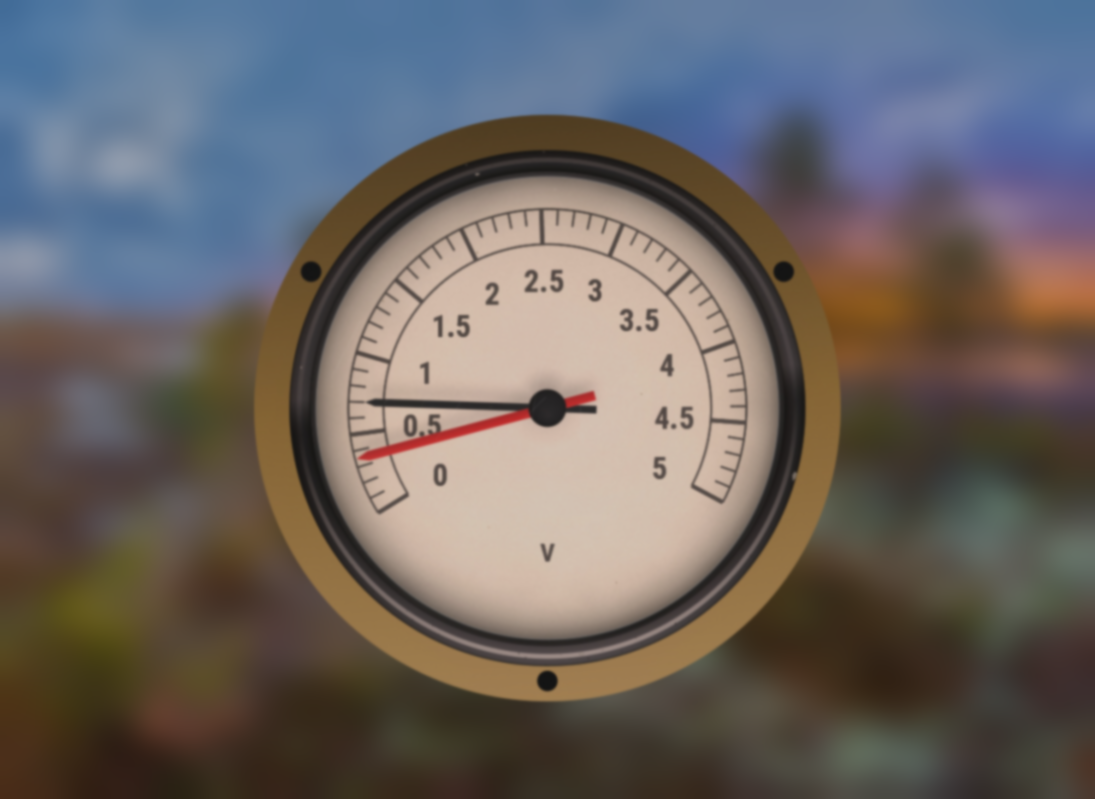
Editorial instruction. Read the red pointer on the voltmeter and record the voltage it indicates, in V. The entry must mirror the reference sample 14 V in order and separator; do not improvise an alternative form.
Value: 0.35 V
